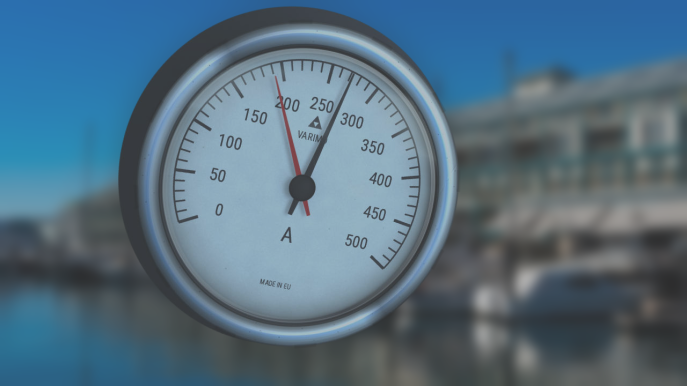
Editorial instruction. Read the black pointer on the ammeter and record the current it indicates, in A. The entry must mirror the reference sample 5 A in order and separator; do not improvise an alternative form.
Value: 270 A
